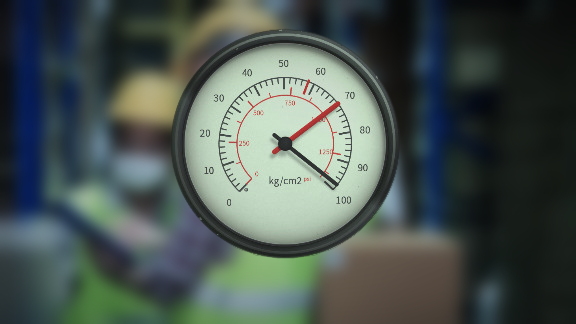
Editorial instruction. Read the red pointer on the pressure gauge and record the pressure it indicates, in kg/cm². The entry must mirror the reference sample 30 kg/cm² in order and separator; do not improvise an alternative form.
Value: 70 kg/cm²
